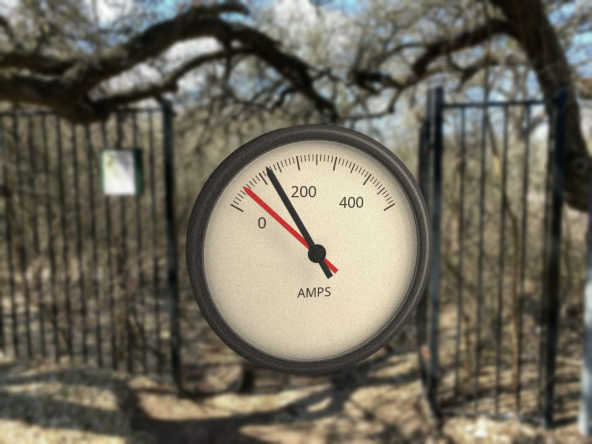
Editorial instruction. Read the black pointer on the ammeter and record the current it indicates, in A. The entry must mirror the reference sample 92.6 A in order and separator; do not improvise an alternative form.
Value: 120 A
